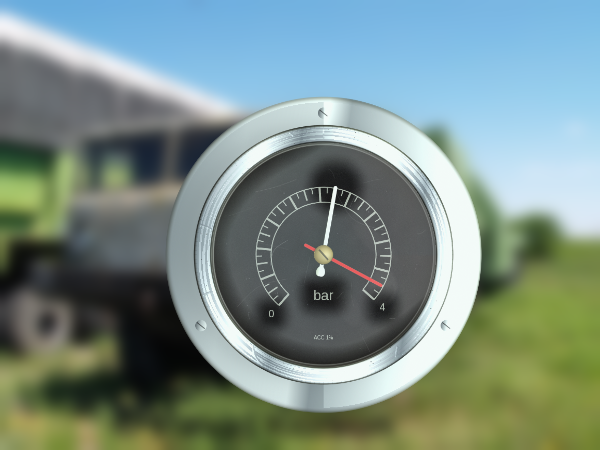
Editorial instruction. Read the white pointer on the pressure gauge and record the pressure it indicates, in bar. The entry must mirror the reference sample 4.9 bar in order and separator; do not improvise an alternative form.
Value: 2.2 bar
